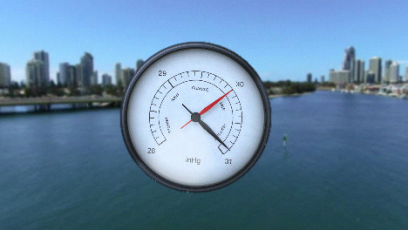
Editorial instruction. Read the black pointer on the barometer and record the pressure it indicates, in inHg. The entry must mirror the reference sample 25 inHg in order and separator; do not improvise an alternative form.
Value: 30.9 inHg
